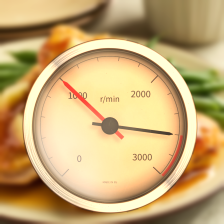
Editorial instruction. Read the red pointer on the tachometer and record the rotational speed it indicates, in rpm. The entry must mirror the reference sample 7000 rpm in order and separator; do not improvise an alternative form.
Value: 1000 rpm
